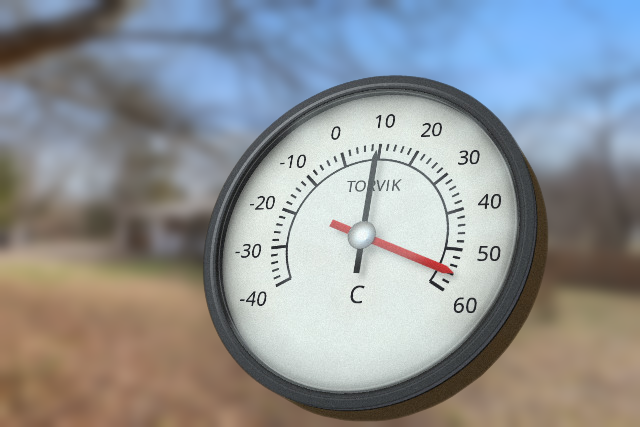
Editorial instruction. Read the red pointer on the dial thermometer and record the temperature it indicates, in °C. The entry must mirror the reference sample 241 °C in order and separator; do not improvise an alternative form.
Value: 56 °C
